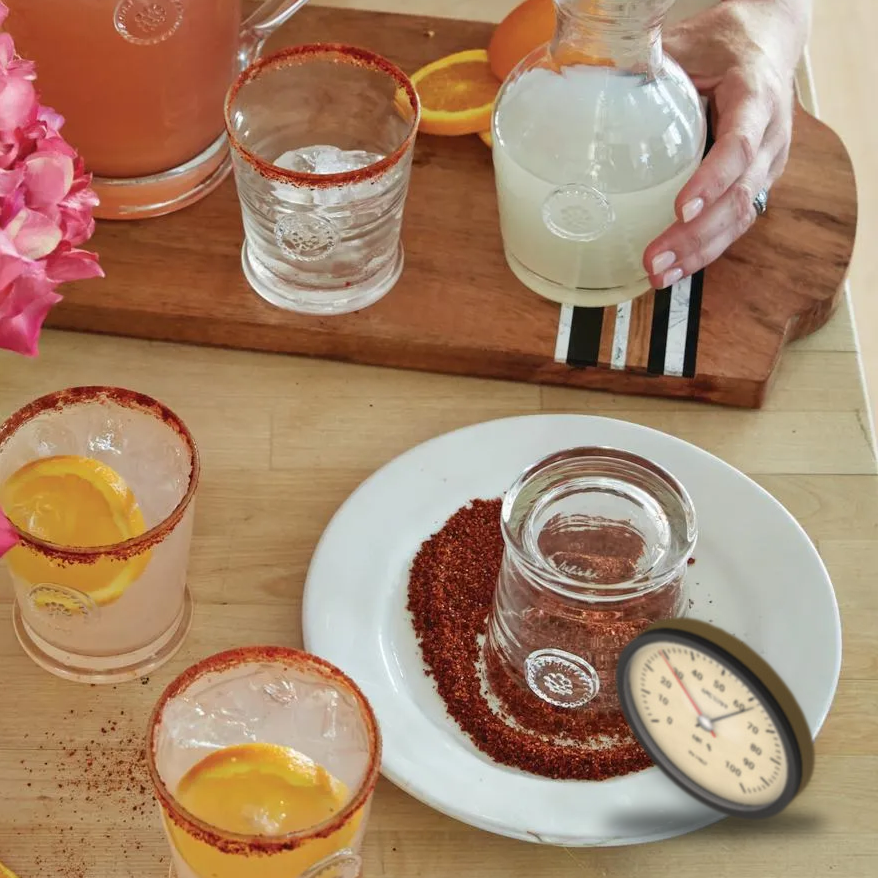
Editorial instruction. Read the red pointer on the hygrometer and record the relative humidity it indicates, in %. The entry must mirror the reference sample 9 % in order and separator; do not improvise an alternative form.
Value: 30 %
